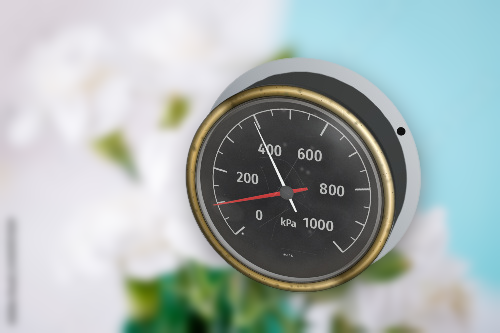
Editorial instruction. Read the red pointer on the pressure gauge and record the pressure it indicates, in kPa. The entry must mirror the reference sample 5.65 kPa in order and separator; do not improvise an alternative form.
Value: 100 kPa
